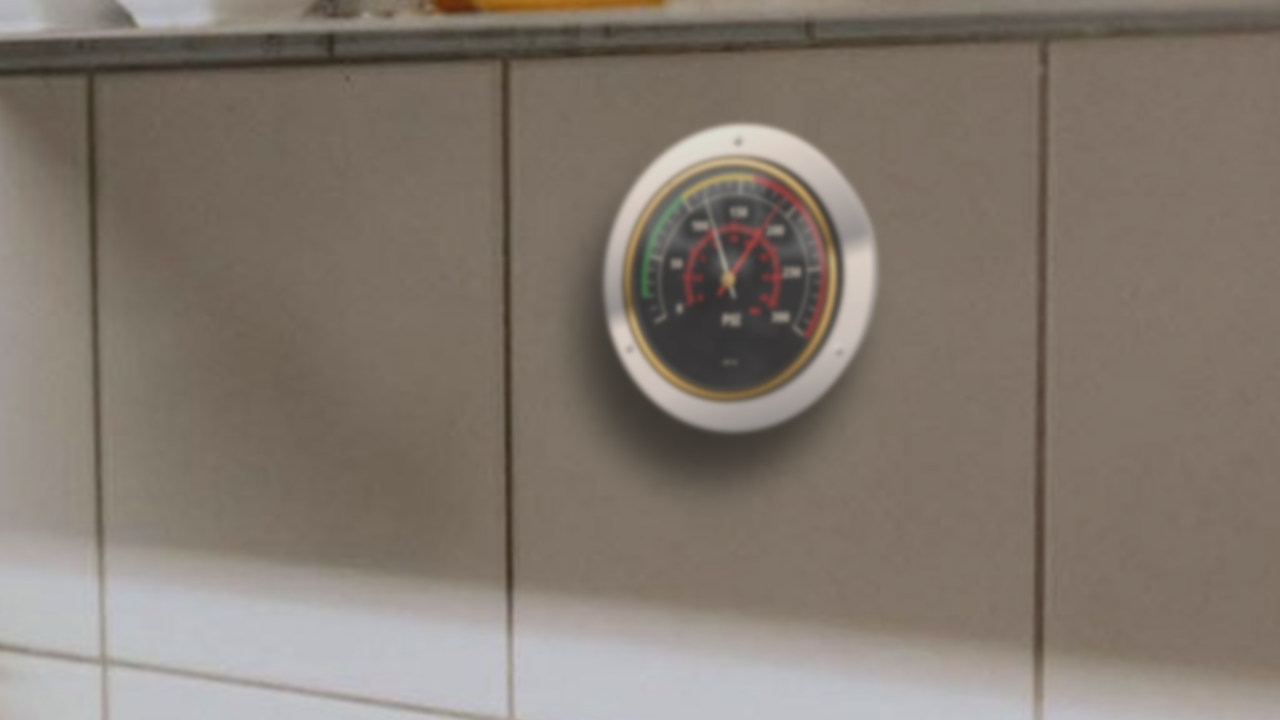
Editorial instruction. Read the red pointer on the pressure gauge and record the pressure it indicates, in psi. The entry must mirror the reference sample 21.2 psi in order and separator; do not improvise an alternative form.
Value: 190 psi
